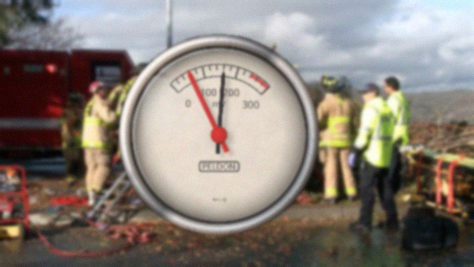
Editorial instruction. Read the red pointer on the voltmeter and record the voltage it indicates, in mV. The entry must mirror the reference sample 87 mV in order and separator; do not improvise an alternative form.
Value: 60 mV
